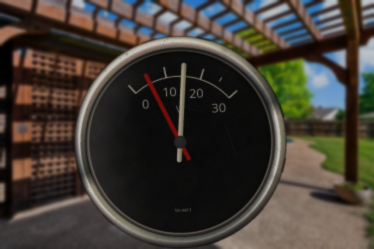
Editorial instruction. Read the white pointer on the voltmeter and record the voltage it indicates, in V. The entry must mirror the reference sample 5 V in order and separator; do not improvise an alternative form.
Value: 15 V
